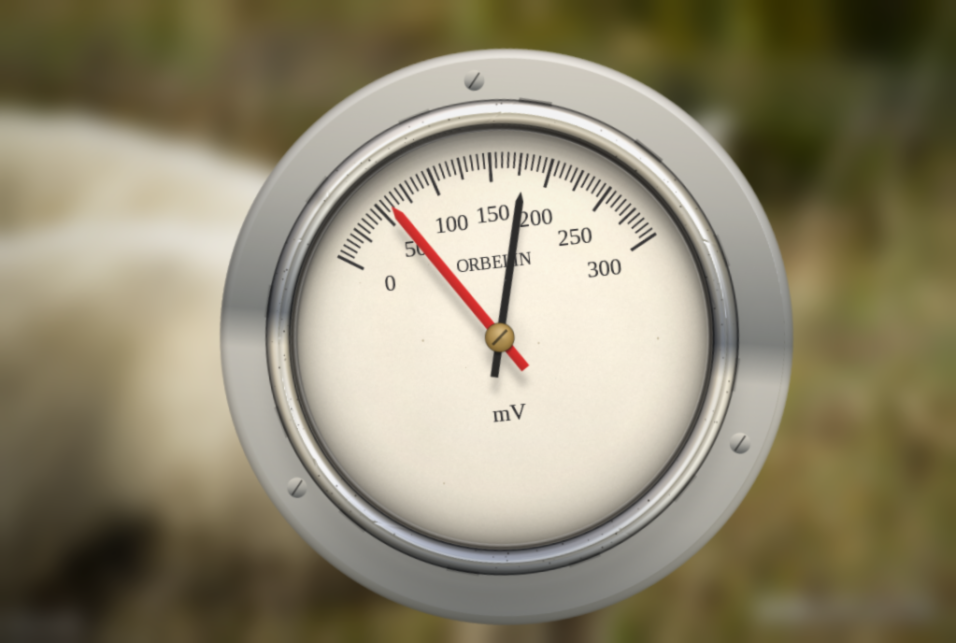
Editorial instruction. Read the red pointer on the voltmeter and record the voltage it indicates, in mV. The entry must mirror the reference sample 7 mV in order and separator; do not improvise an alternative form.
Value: 60 mV
